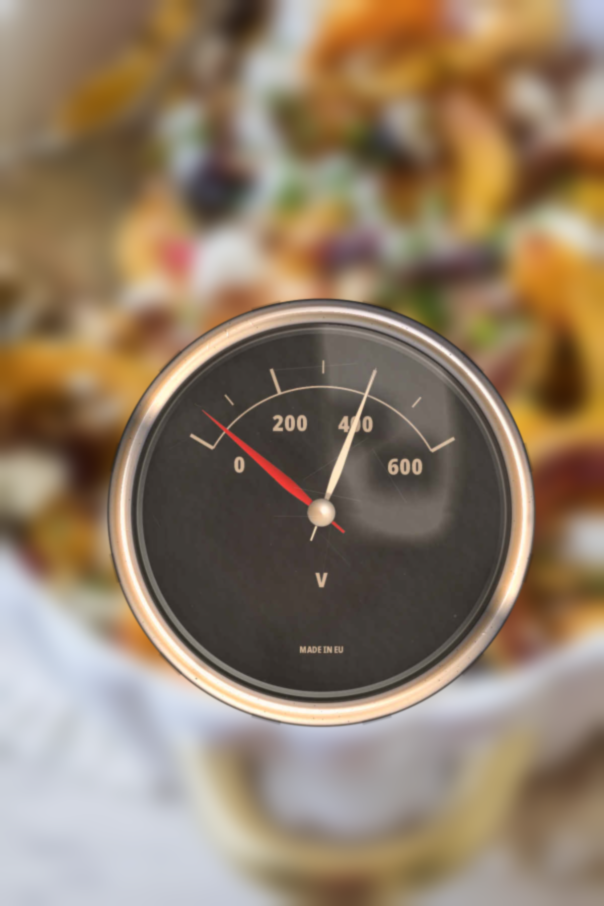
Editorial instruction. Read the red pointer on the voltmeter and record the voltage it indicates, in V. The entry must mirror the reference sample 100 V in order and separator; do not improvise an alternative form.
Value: 50 V
